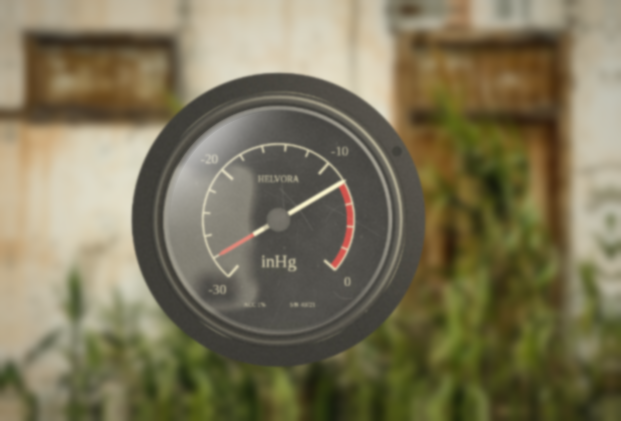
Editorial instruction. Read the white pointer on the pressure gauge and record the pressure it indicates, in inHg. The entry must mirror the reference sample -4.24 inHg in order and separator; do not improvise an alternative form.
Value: -8 inHg
